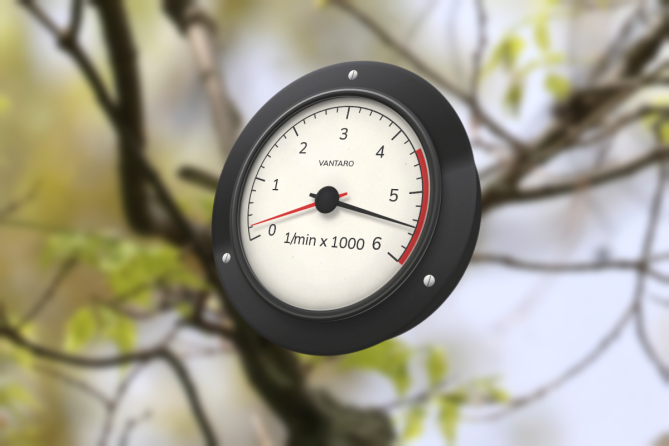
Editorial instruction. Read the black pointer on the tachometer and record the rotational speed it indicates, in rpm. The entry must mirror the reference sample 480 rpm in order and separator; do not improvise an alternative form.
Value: 5500 rpm
